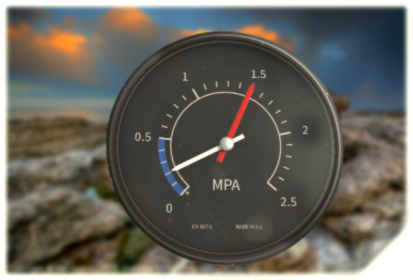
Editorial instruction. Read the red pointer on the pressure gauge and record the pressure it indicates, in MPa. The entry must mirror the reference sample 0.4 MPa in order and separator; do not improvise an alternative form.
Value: 1.5 MPa
